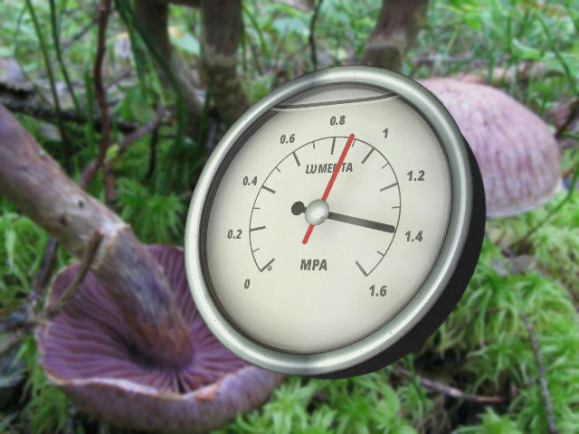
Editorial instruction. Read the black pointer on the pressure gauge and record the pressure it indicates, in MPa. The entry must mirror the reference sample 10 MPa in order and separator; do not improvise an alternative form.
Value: 1.4 MPa
